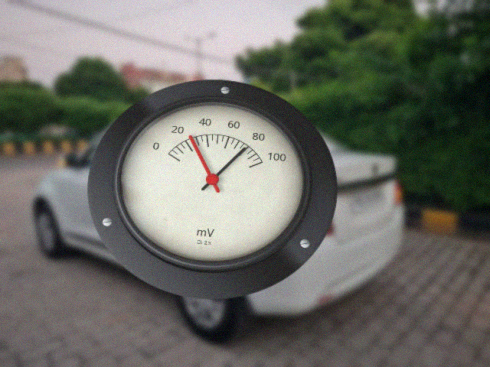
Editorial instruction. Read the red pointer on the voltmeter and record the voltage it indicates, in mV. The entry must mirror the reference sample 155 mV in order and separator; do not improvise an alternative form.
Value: 25 mV
